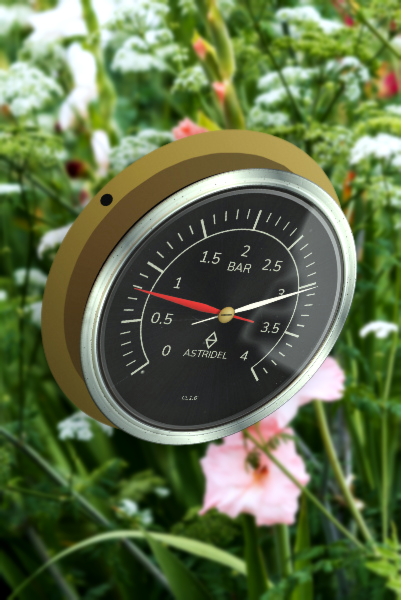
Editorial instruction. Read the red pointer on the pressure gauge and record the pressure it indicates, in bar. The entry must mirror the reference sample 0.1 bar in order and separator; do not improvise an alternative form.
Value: 0.8 bar
